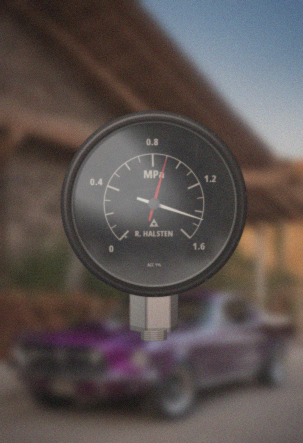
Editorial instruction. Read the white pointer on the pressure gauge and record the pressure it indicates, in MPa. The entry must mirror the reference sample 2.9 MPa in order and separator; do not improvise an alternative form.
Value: 1.45 MPa
